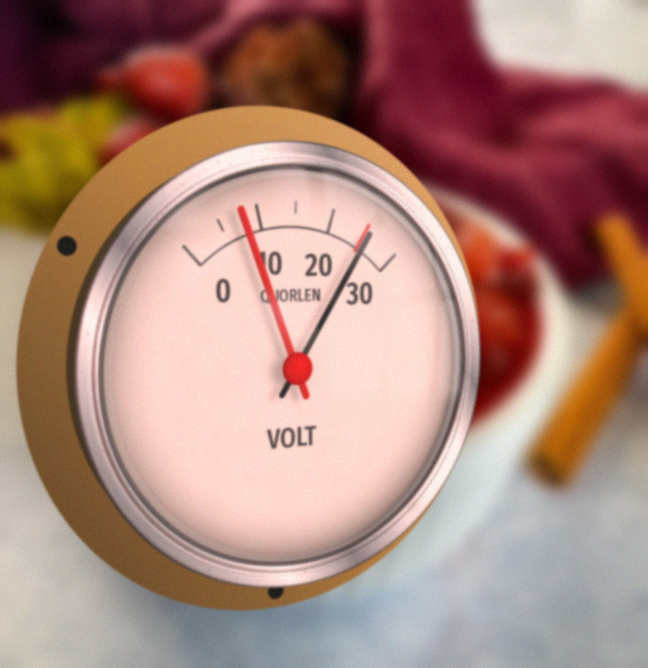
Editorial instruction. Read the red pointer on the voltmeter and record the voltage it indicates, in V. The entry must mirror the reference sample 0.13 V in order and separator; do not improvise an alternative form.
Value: 7.5 V
